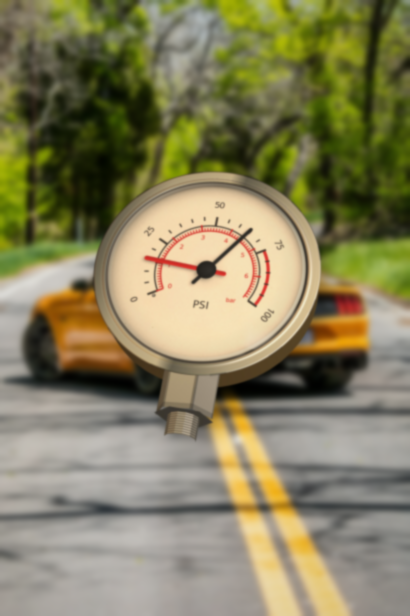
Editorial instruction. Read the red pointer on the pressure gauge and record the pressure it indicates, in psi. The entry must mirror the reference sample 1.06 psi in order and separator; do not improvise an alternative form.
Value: 15 psi
